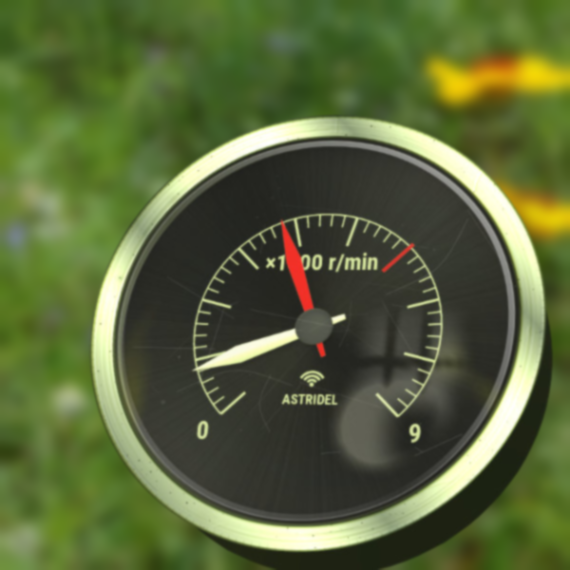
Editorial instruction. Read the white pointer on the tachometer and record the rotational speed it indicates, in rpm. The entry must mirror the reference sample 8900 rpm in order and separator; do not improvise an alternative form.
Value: 800 rpm
